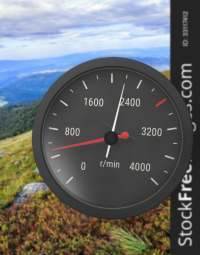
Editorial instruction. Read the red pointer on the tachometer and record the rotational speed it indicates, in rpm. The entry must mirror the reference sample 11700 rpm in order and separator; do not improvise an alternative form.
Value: 500 rpm
